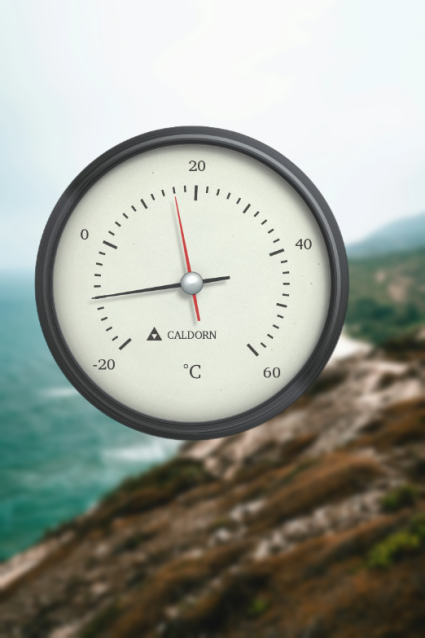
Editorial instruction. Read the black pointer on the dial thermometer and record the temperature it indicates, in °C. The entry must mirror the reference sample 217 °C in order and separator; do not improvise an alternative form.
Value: -10 °C
